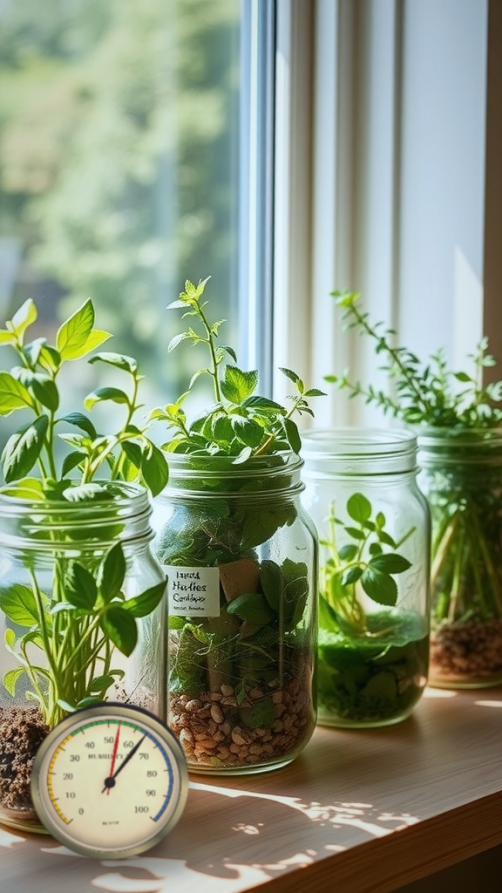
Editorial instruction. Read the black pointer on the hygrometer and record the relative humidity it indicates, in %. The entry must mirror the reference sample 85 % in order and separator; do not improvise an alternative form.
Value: 64 %
